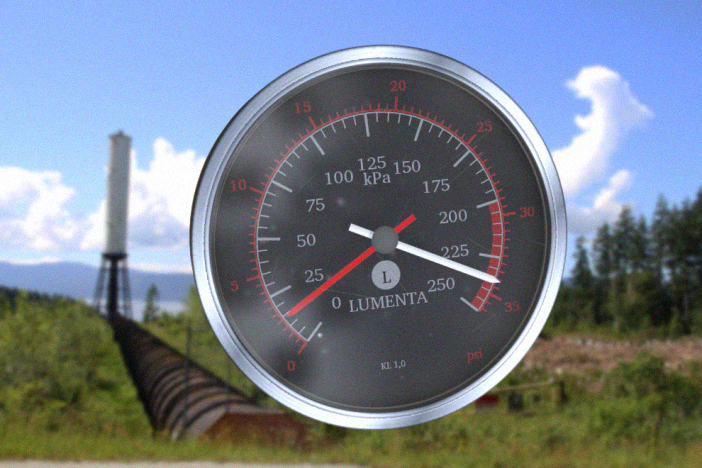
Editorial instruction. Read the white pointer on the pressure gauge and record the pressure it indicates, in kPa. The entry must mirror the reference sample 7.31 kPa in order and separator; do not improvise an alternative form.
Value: 235 kPa
